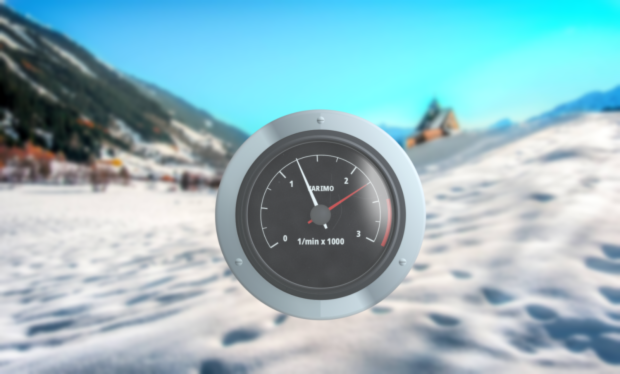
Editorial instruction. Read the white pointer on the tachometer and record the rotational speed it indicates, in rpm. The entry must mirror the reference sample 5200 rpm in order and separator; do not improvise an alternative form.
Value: 1250 rpm
